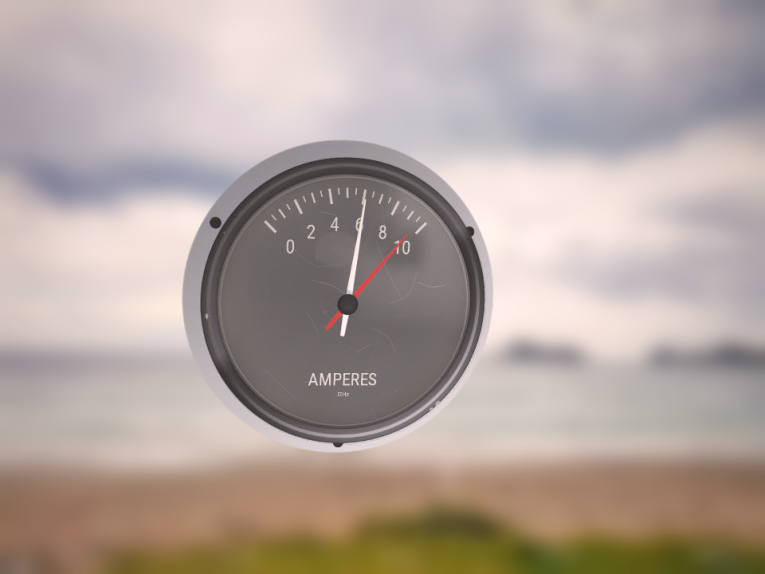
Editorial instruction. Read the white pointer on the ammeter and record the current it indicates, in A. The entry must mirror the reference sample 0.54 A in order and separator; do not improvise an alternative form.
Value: 6 A
